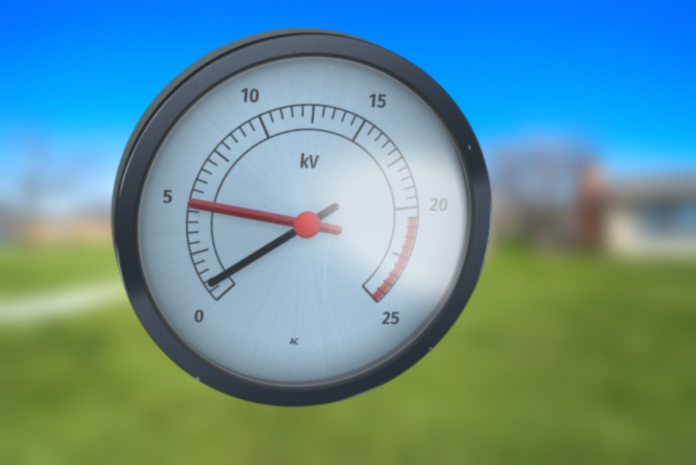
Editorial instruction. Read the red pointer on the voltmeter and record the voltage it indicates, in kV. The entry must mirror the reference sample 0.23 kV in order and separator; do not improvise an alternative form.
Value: 5 kV
